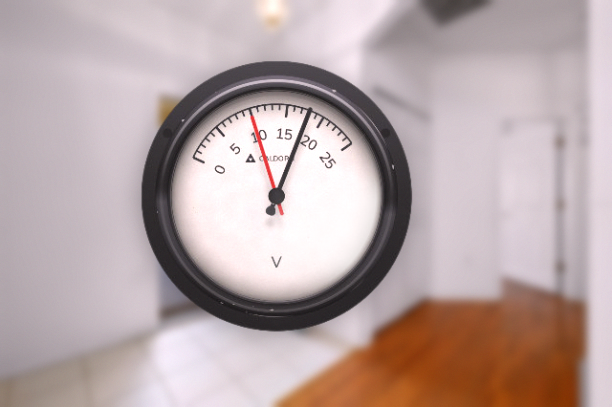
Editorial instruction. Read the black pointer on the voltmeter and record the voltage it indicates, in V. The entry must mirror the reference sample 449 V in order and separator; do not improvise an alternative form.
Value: 18 V
